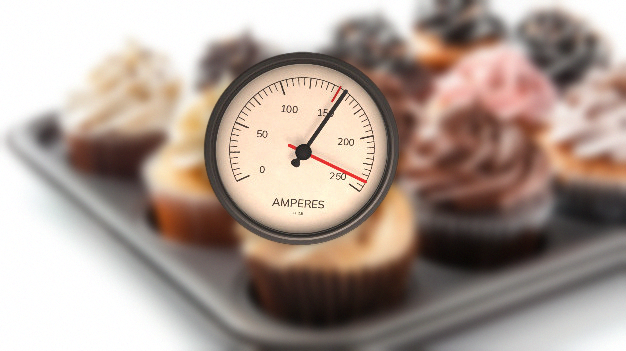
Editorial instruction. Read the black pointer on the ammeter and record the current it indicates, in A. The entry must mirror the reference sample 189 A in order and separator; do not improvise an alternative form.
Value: 155 A
